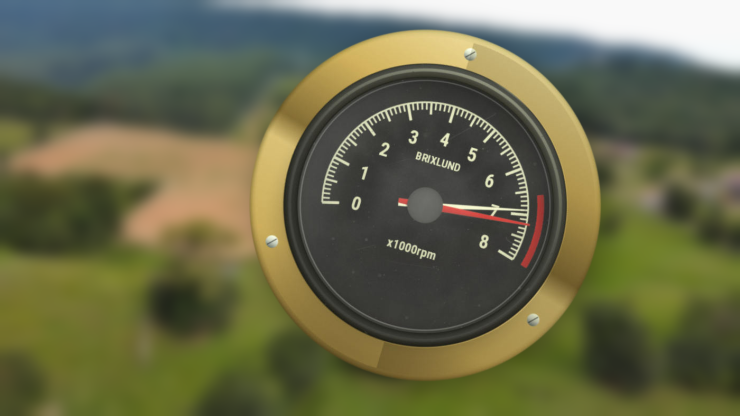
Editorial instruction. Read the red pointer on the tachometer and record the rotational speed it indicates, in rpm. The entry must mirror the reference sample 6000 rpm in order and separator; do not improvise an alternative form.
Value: 7200 rpm
